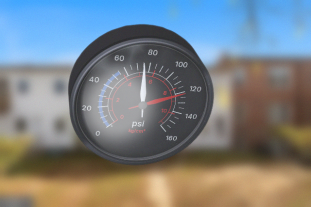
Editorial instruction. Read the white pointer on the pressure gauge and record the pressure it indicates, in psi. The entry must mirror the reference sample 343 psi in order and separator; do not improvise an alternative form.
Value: 75 psi
